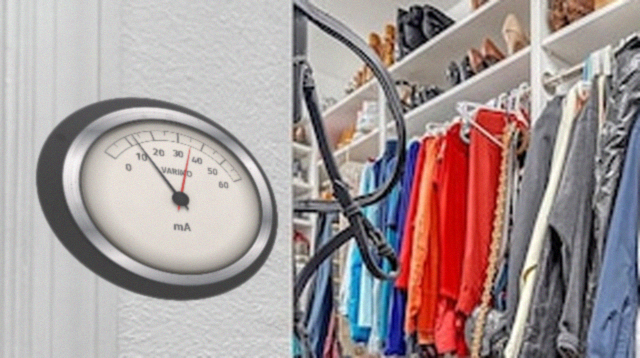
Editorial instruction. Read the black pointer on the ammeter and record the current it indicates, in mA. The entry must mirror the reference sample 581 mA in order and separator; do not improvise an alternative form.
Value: 12.5 mA
